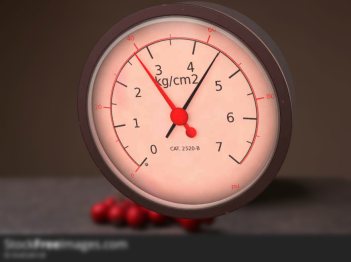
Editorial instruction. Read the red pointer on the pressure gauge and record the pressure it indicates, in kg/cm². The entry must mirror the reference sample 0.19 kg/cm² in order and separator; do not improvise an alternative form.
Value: 2.75 kg/cm²
